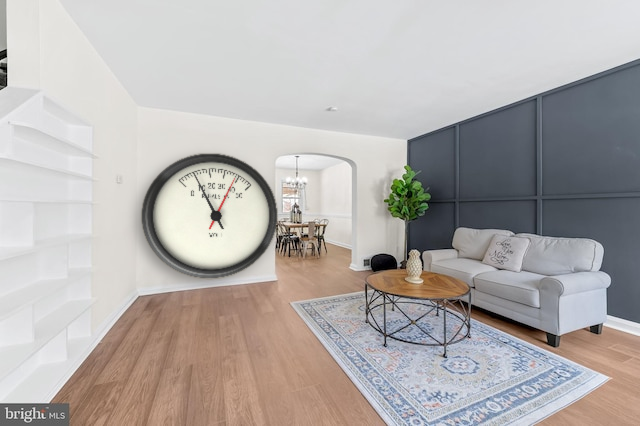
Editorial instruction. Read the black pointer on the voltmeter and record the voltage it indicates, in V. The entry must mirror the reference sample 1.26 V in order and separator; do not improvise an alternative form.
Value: 10 V
